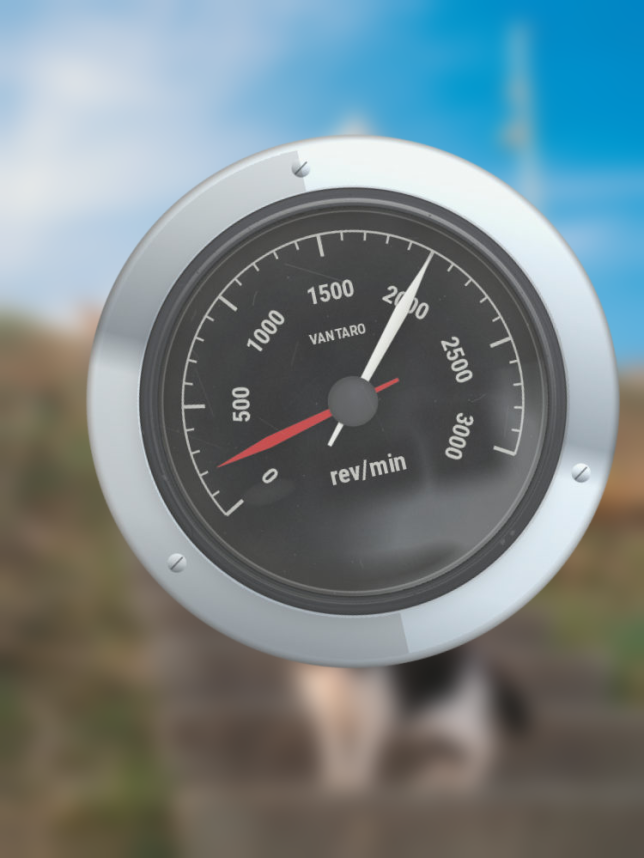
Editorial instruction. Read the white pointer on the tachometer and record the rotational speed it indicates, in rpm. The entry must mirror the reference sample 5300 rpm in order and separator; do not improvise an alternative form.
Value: 2000 rpm
